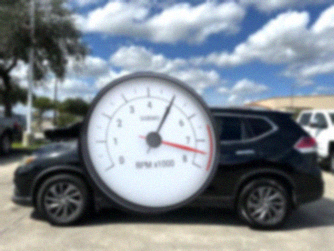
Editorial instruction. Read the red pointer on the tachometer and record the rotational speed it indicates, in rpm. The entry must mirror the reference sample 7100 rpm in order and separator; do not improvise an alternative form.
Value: 7500 rpm
